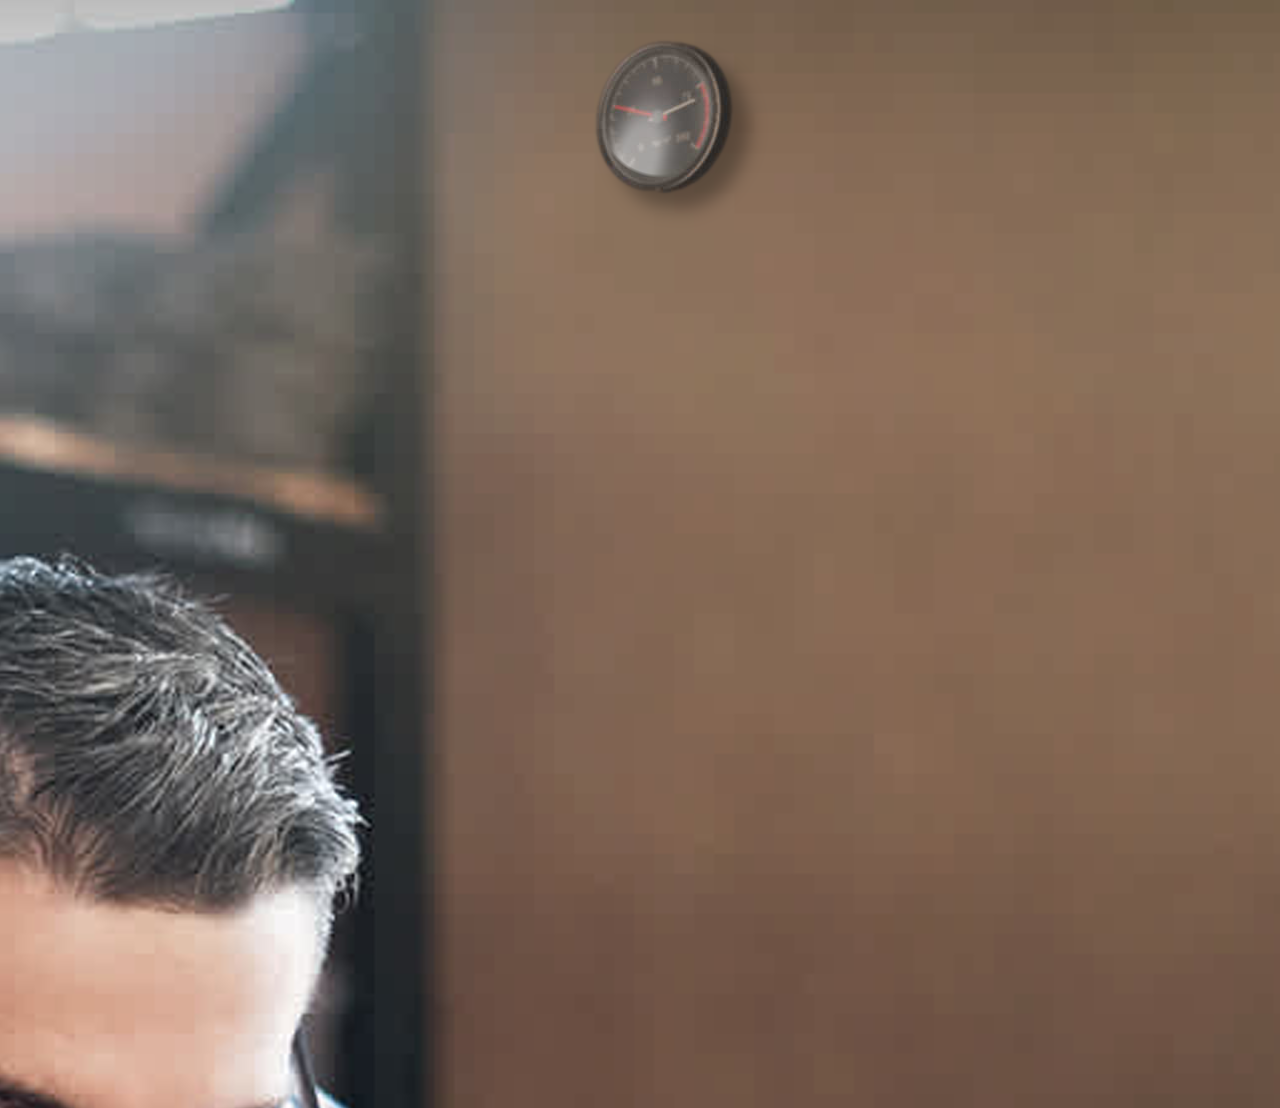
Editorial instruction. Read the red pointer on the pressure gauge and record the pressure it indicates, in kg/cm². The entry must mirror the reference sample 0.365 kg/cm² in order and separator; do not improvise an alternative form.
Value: 25 kg/cm²
